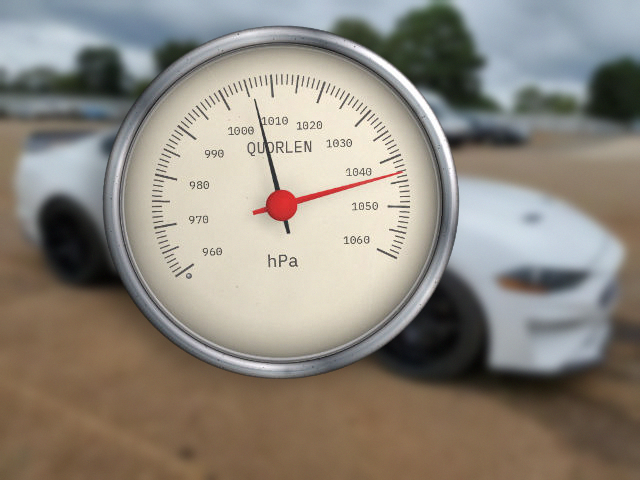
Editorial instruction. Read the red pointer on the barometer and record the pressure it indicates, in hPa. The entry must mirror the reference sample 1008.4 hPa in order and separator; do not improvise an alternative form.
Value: 1043 hPa
